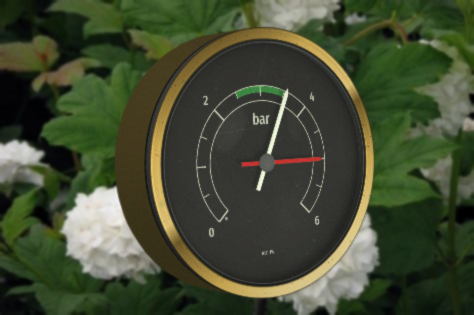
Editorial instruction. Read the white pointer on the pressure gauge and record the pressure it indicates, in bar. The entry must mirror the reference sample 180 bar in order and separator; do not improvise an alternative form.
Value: 3.5 bar
